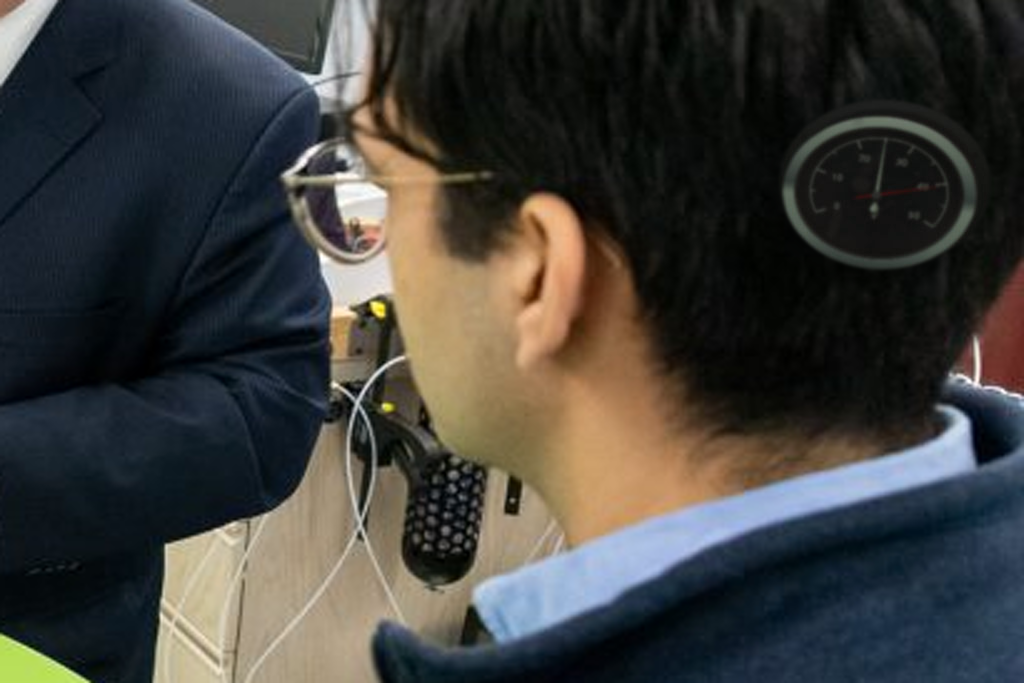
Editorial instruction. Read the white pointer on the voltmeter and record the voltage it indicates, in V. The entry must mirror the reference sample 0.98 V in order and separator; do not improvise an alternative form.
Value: 25 V
